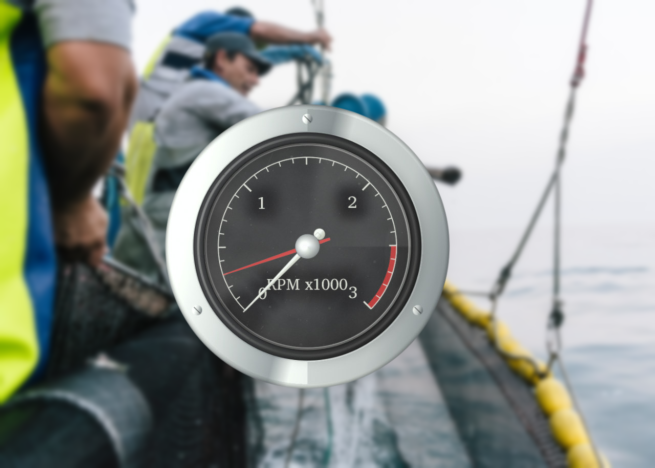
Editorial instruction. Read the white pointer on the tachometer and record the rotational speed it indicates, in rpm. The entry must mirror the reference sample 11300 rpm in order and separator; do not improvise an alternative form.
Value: 0 rpm
